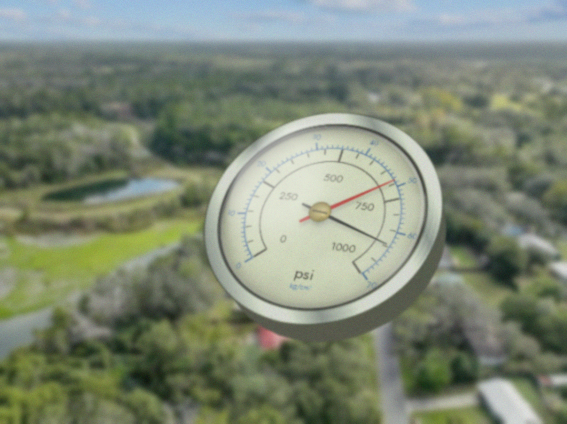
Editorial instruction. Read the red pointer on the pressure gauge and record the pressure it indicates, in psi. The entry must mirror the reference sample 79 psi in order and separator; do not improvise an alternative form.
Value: 700 psi
